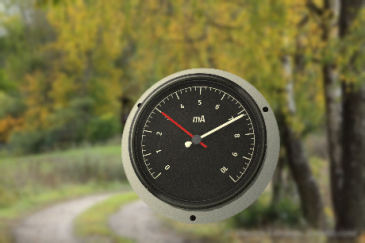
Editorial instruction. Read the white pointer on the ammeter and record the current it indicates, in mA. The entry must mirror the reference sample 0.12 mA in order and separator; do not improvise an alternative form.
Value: 7.2 mA
